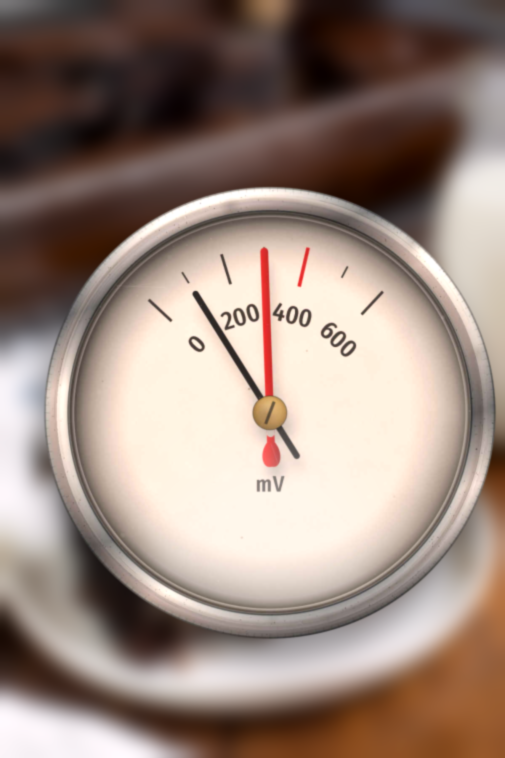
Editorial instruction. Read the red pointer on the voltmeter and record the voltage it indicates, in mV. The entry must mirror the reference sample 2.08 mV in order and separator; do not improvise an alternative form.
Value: 300 mV
